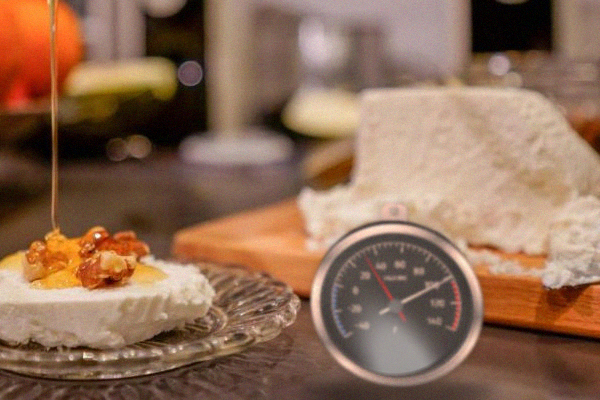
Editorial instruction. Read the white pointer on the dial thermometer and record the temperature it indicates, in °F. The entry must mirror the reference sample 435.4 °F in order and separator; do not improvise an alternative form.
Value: 100 °F
